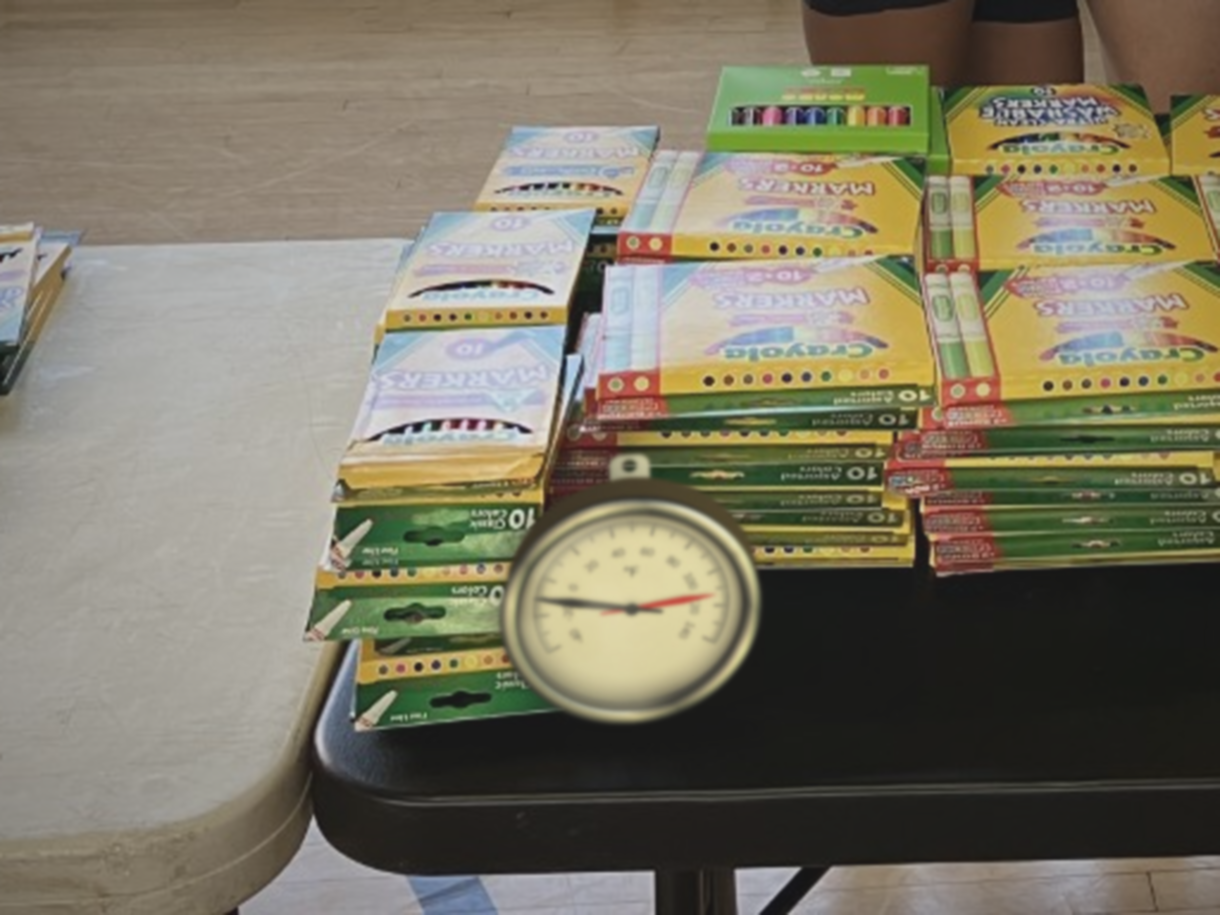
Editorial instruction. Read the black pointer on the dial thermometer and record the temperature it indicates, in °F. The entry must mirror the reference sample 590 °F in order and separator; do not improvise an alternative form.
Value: -10 °F
